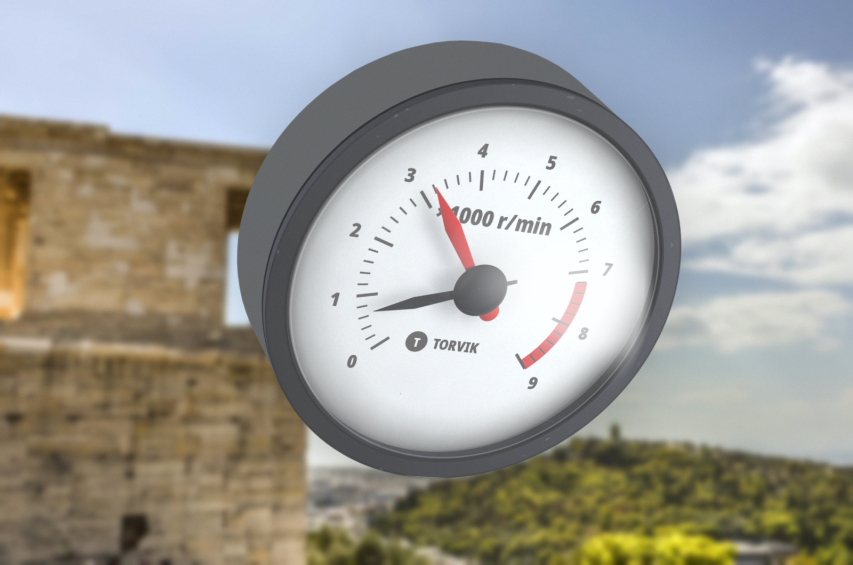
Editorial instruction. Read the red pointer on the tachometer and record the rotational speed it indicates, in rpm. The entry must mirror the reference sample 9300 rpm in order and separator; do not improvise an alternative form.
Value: 3200 rpm
